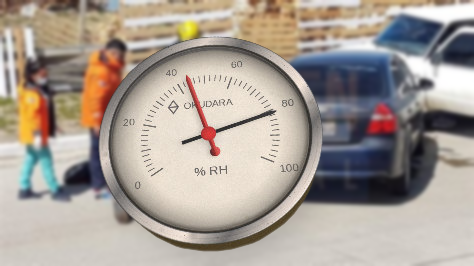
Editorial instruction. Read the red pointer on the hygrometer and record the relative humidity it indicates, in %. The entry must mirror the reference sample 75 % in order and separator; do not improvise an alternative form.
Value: 44 %
